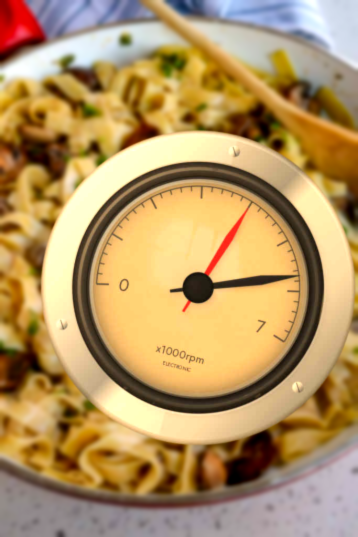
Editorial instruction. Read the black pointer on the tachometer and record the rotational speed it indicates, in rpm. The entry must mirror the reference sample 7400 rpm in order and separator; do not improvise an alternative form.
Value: 5700 rpm
